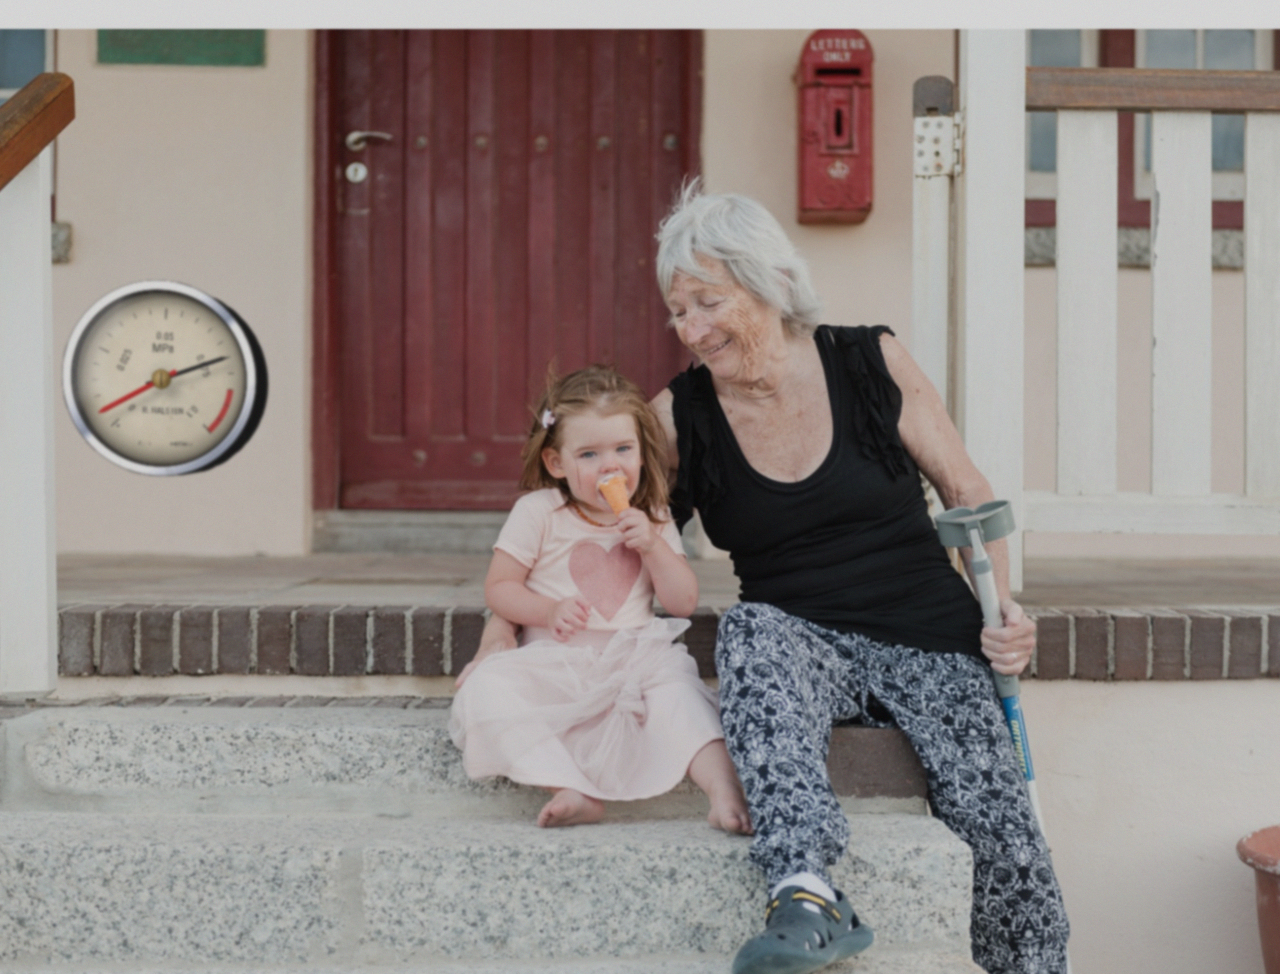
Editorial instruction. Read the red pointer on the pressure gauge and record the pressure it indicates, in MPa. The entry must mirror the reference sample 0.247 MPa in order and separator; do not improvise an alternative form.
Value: 0.005 MPa
